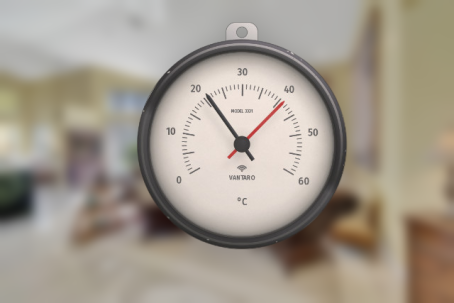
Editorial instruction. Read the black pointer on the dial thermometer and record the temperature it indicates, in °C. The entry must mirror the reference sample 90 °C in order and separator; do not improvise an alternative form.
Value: 21 °C
